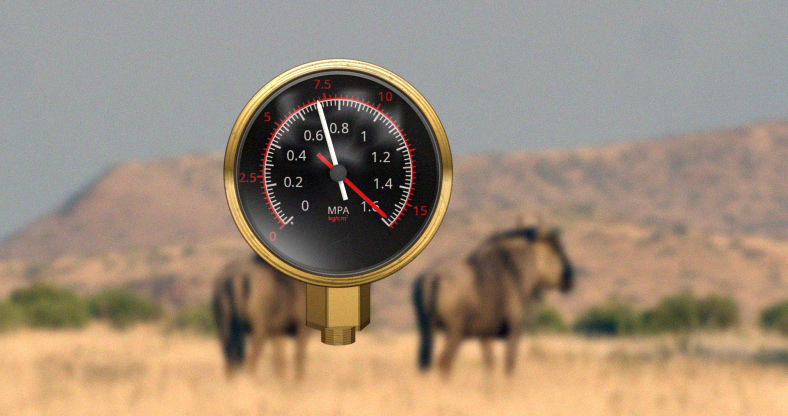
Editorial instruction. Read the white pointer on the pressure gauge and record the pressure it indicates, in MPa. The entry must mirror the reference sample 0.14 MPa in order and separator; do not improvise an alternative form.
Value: 0.7 MPa
